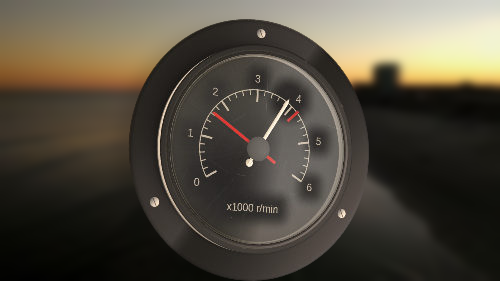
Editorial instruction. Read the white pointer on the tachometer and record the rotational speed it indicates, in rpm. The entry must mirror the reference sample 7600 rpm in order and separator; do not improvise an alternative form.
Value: 3800 rpm
